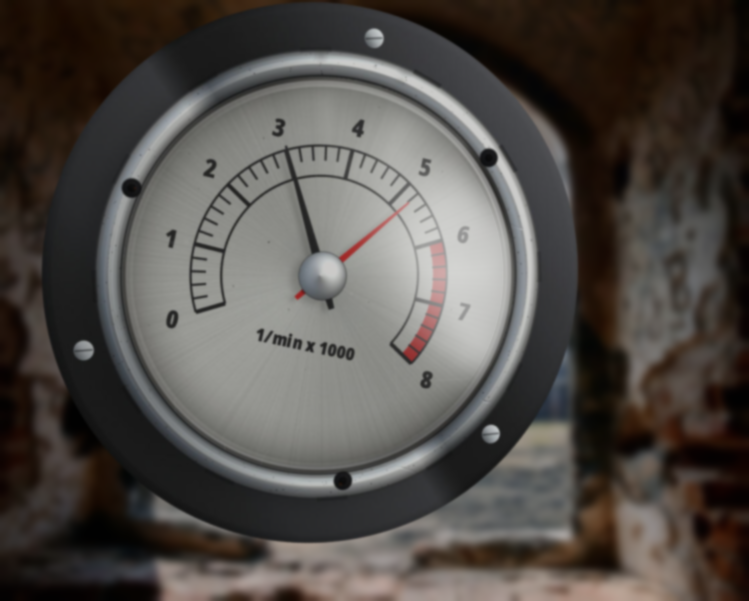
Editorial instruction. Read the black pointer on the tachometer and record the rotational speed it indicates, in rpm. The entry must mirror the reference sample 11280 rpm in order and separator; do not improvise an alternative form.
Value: 3000 rpm
